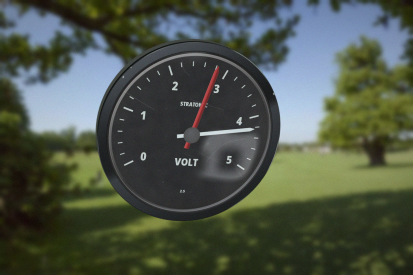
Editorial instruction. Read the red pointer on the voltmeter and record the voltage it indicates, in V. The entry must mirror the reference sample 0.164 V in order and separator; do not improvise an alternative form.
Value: 2.8 V
